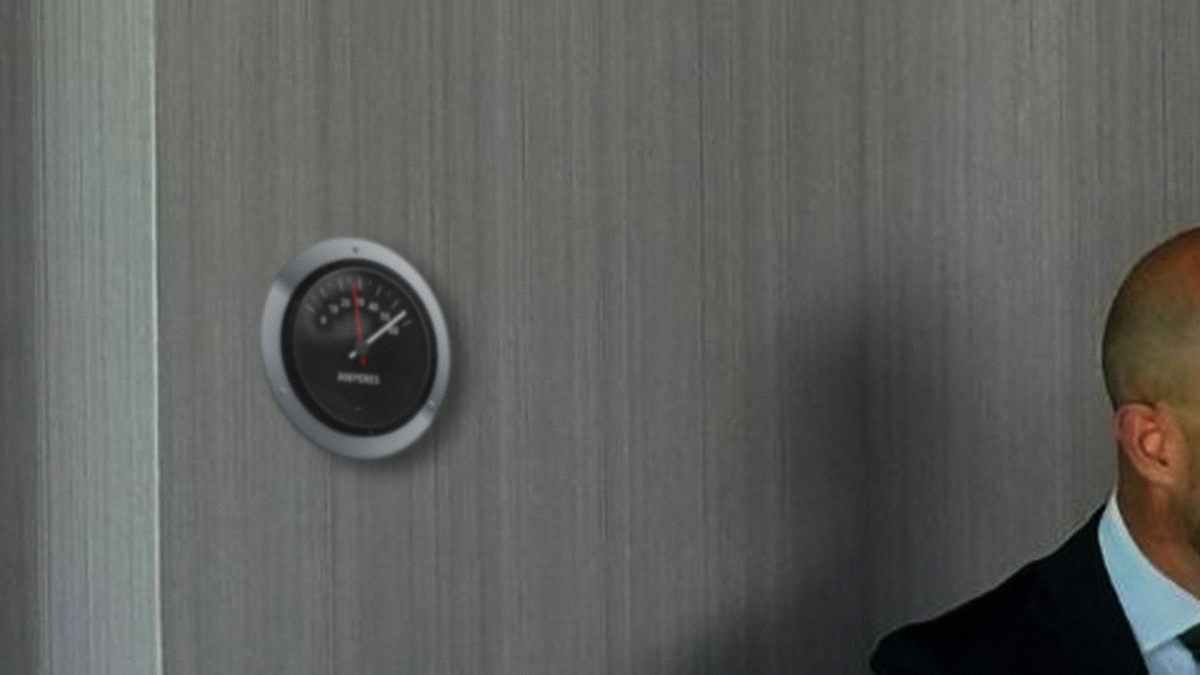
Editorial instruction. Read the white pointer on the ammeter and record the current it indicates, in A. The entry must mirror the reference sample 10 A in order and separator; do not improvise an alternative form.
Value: 55 A
